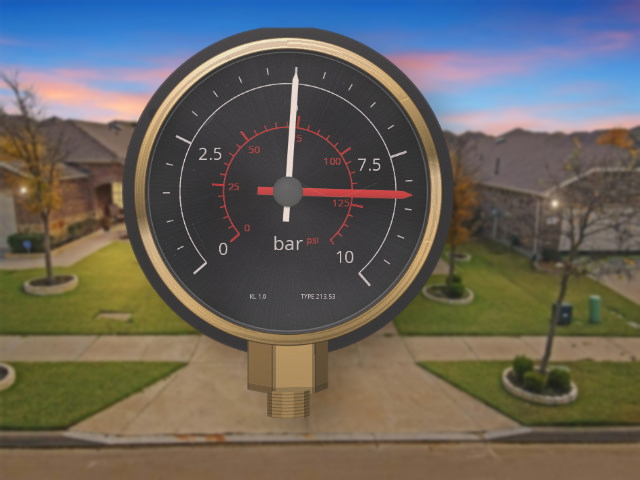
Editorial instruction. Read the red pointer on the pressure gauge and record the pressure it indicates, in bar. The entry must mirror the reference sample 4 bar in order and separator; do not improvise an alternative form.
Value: 8.25 bar
